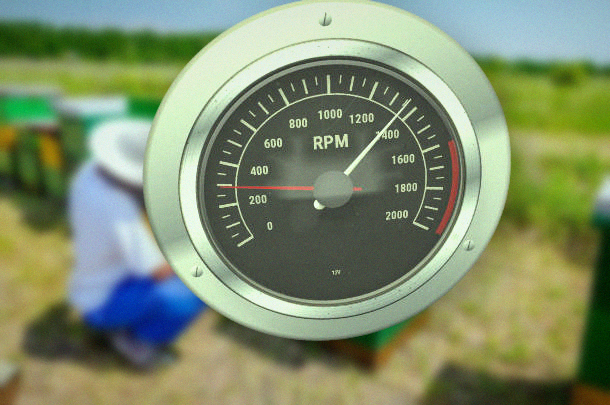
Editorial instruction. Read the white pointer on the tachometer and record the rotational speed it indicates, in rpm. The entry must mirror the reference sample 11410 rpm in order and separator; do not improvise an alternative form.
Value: 1350 rpm
